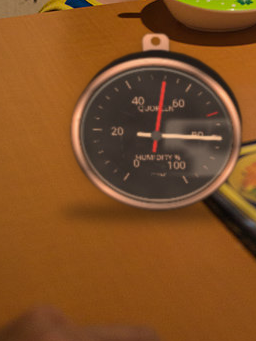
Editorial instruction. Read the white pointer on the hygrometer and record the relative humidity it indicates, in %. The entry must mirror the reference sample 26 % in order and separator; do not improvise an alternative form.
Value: 80 %
